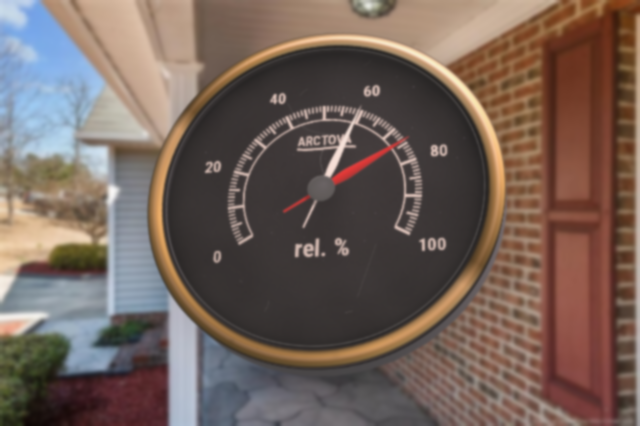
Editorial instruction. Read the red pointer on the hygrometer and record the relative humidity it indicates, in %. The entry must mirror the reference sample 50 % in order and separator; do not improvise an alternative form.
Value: 75 %
